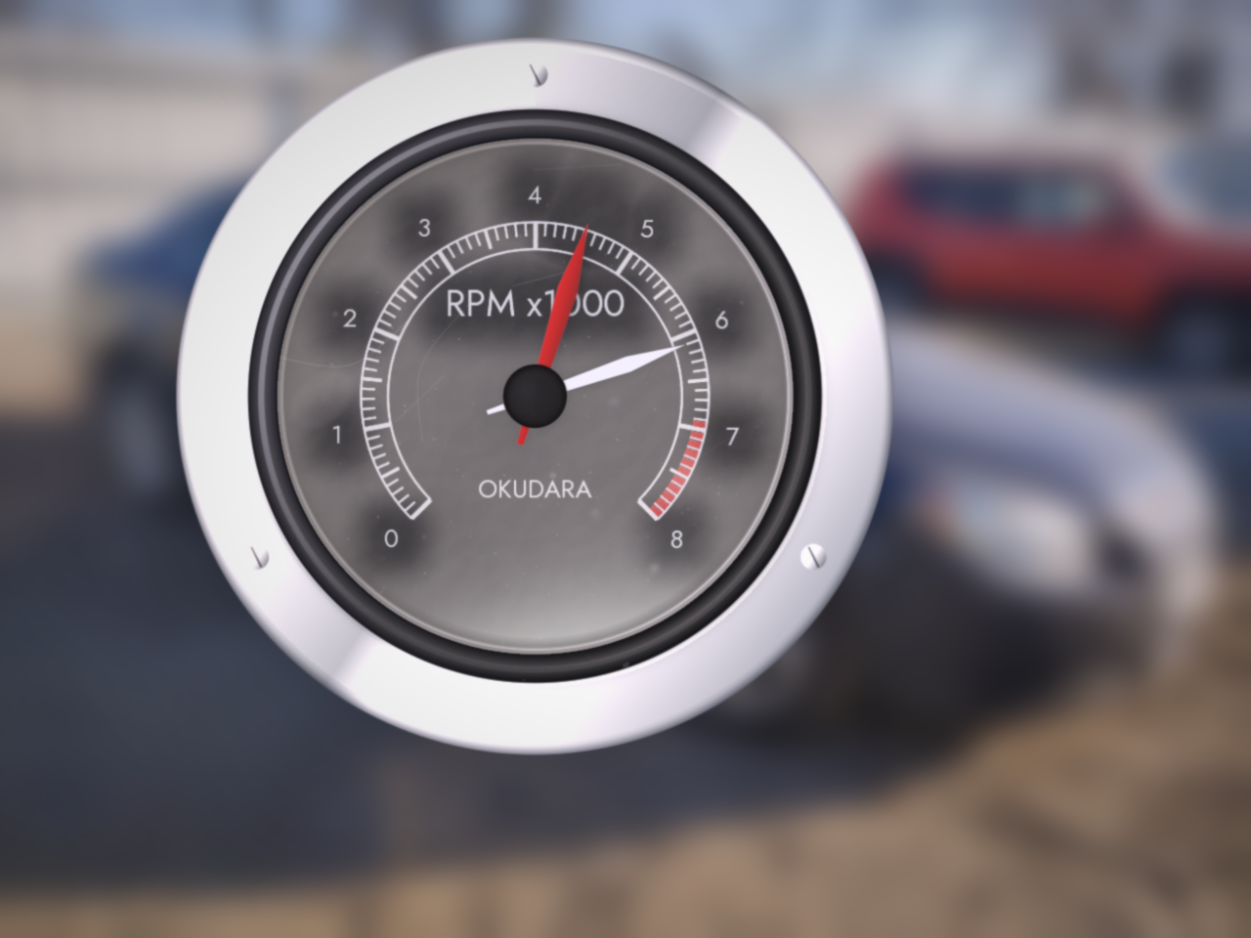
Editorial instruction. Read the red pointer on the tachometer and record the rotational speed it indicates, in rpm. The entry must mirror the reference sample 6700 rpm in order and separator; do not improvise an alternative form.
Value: 4500 rpm
